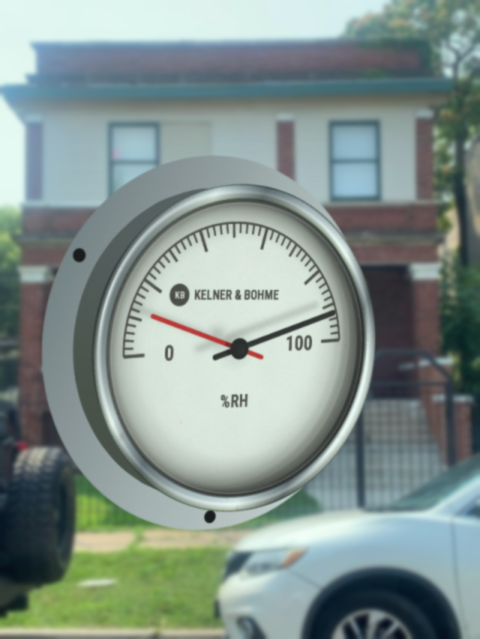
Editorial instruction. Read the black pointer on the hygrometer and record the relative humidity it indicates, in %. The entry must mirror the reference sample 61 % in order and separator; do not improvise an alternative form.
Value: 92 %
